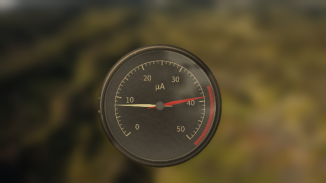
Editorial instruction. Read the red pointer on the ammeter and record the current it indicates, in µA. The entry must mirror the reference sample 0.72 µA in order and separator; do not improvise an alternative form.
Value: 39 µA
